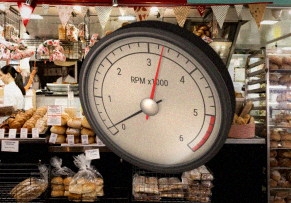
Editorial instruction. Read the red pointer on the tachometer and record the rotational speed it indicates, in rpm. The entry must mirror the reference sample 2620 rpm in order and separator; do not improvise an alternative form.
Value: 3300 rpm
